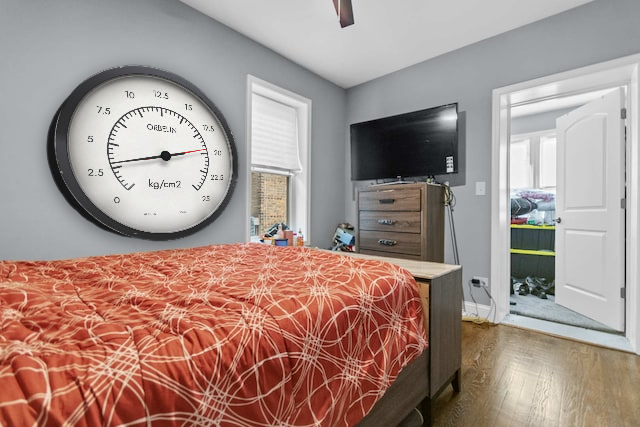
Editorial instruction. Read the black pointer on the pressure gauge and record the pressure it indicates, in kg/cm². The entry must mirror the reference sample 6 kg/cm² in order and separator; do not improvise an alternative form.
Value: 3 kg/cm²
